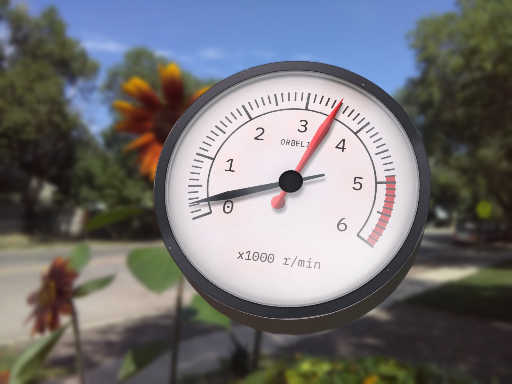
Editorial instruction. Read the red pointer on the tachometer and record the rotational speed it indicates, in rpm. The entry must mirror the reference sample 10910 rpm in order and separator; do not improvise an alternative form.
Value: 3500 rpm
